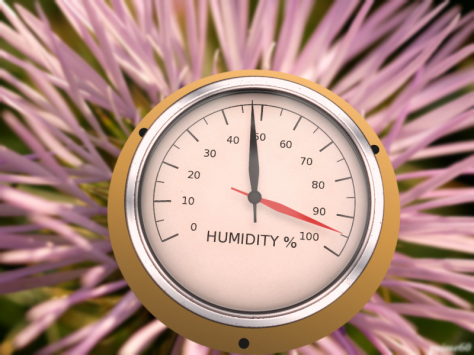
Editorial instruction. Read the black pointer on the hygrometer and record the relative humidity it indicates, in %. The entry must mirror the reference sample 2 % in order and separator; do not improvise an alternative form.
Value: 47.5 %
